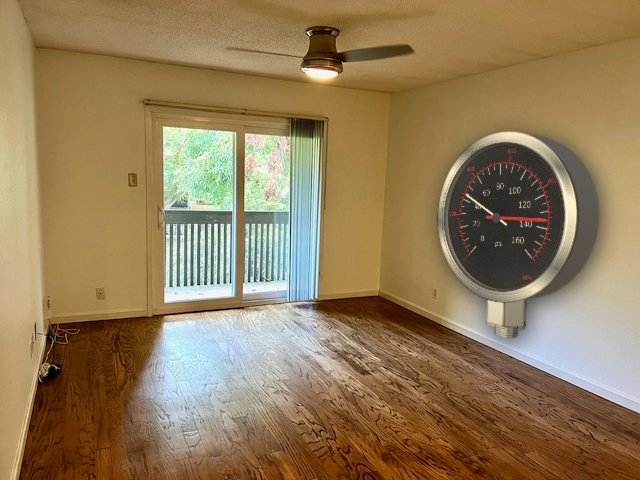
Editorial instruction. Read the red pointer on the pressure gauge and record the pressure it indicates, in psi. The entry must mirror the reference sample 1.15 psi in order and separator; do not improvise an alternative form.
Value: 135 psi
